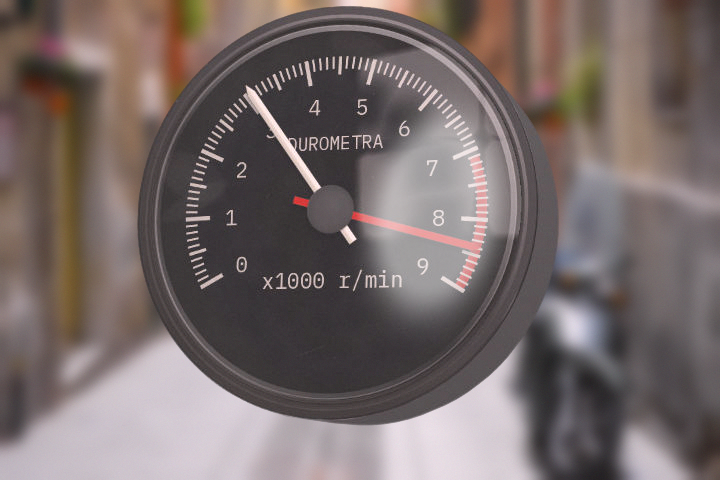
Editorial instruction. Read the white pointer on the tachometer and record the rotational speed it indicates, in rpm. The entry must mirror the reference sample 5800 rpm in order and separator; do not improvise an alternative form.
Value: 3100 rpm
